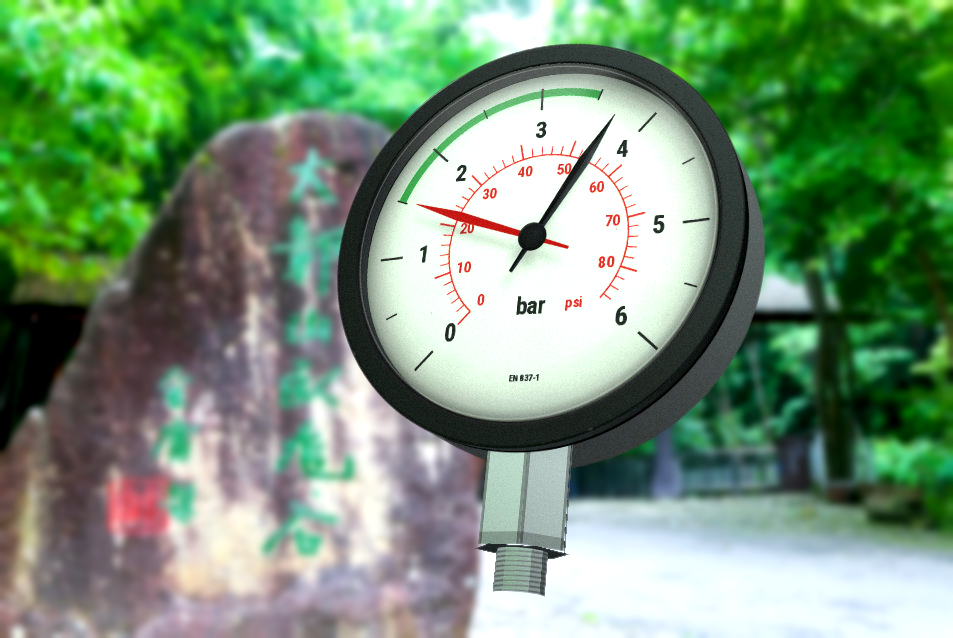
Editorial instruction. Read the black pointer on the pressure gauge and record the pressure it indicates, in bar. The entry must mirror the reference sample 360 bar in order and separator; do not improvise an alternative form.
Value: 3.75 bar
